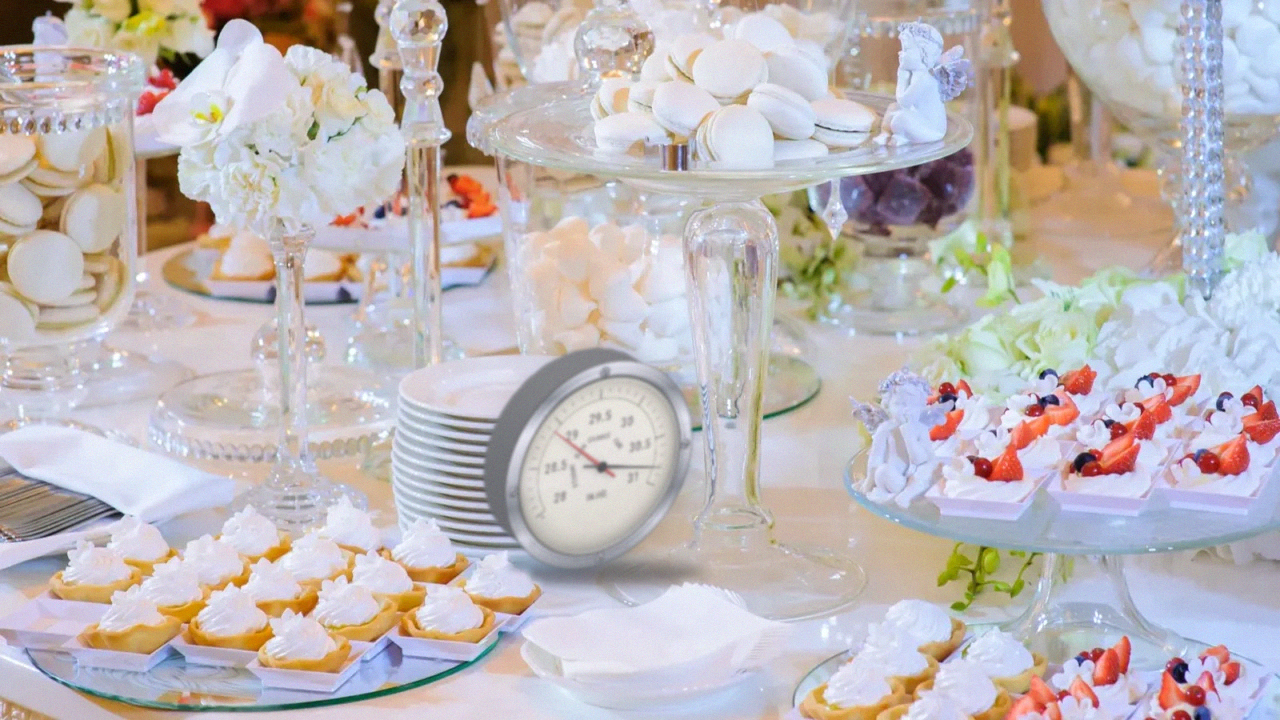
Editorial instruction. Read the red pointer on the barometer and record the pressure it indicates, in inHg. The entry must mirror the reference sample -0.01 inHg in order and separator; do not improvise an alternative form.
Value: 28.9 inHg
